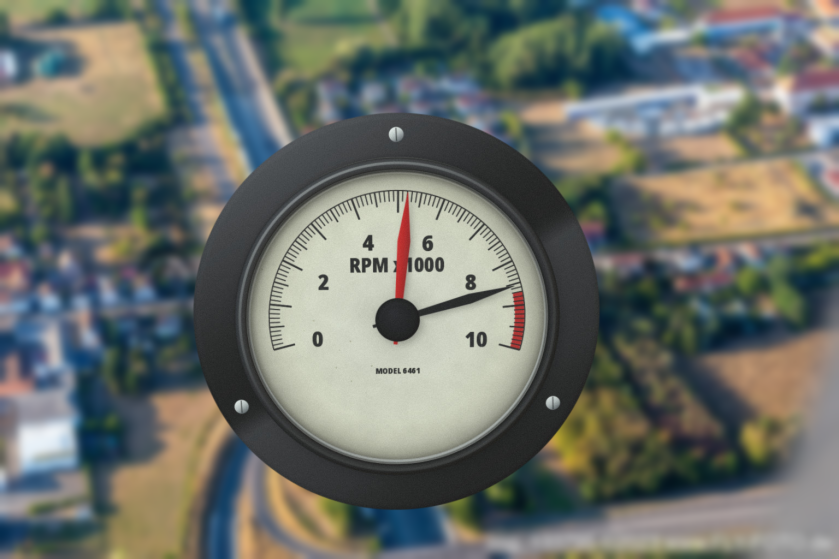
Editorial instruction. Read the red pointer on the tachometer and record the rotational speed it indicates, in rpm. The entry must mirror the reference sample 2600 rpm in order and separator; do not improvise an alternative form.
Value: 5200 rpm
